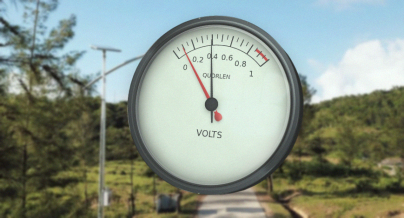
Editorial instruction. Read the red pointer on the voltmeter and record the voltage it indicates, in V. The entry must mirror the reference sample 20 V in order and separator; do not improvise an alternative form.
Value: 0.1 V
